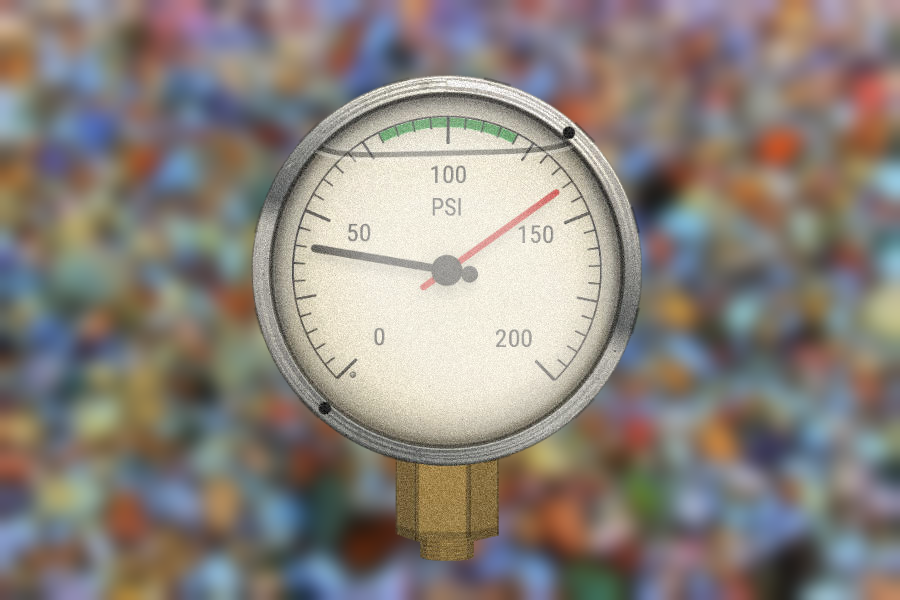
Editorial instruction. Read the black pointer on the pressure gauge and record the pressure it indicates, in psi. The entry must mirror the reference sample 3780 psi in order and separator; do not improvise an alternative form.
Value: 40 psi
